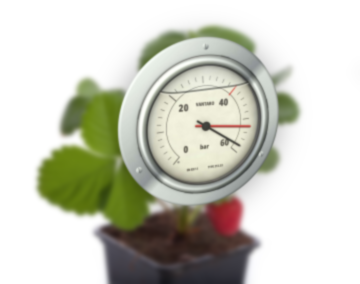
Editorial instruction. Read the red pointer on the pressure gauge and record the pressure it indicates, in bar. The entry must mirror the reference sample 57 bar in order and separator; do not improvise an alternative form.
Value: 52 bar
